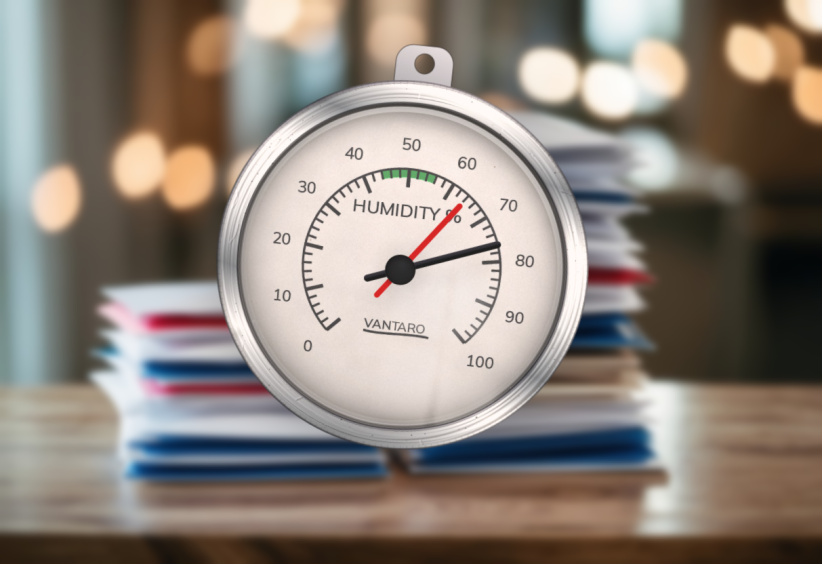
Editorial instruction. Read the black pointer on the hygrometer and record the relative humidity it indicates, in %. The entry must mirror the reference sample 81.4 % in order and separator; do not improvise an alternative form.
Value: 76 %
